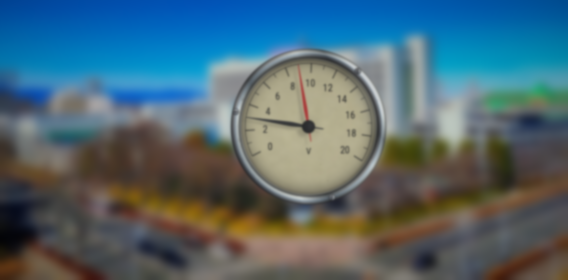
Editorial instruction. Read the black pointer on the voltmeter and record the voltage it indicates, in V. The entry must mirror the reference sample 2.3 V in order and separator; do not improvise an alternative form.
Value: 3 V
